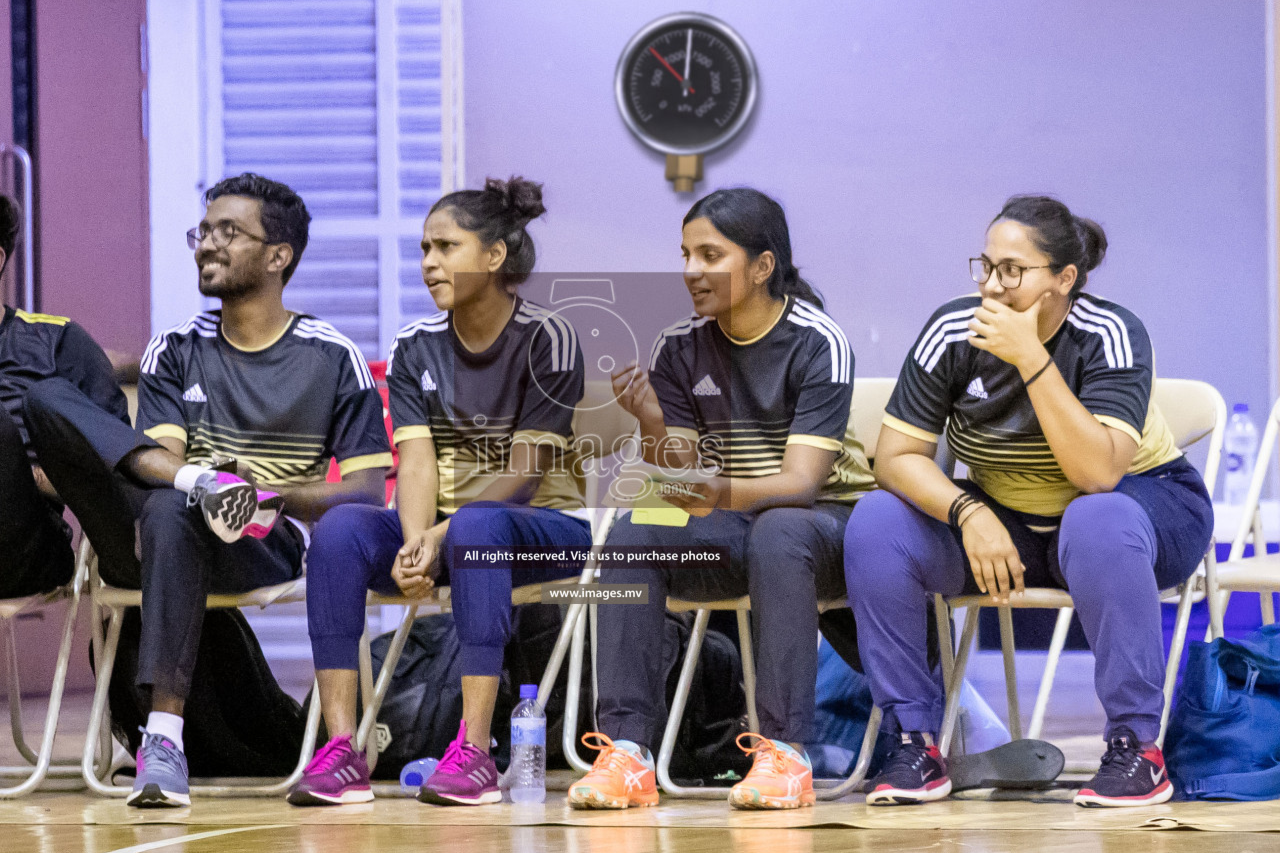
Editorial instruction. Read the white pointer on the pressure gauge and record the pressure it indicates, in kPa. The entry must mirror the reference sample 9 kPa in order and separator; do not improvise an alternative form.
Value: 1250 kPa
